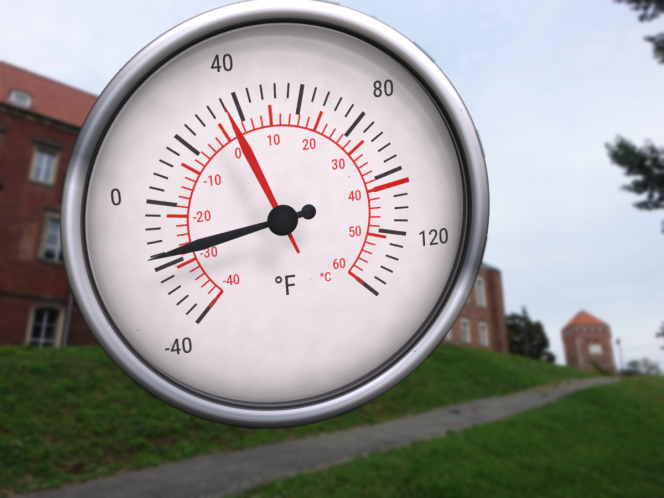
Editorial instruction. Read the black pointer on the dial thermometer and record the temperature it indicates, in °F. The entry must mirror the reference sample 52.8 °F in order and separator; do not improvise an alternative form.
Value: -16 °F
